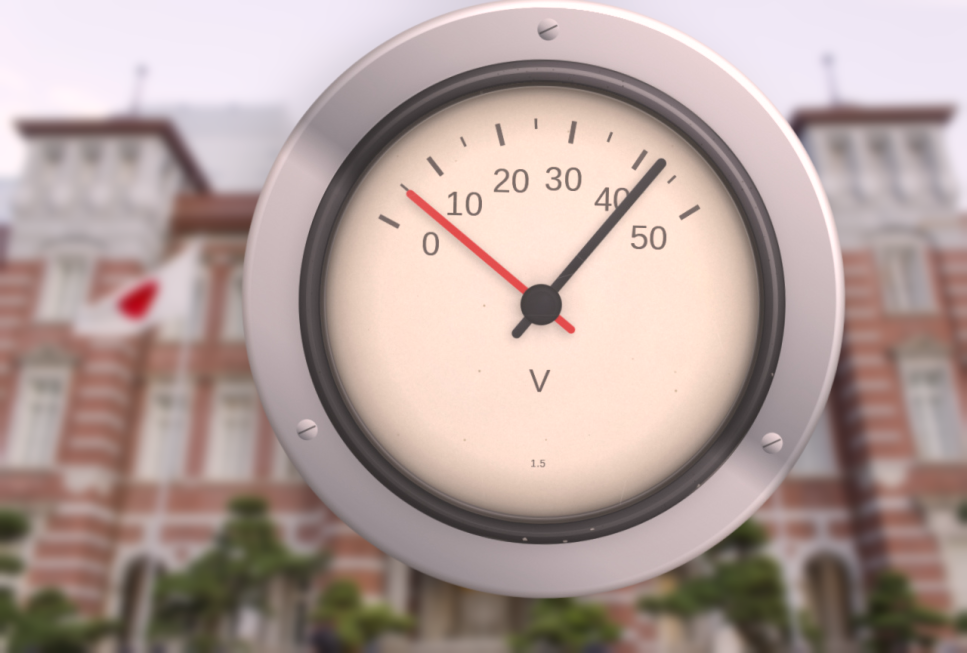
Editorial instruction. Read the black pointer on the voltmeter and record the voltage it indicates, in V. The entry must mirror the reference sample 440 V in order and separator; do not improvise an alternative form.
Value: 42.5 V
